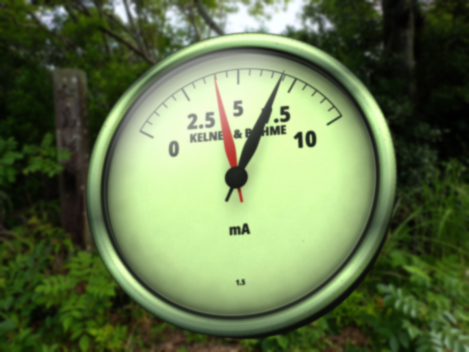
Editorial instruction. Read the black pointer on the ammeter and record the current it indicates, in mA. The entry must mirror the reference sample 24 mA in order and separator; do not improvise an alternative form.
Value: 7 mA
